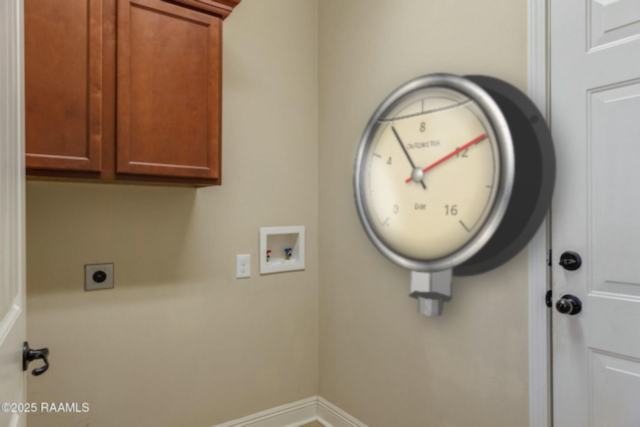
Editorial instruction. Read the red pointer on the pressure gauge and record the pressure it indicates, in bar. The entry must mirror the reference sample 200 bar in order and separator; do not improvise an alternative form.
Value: 12 bar
